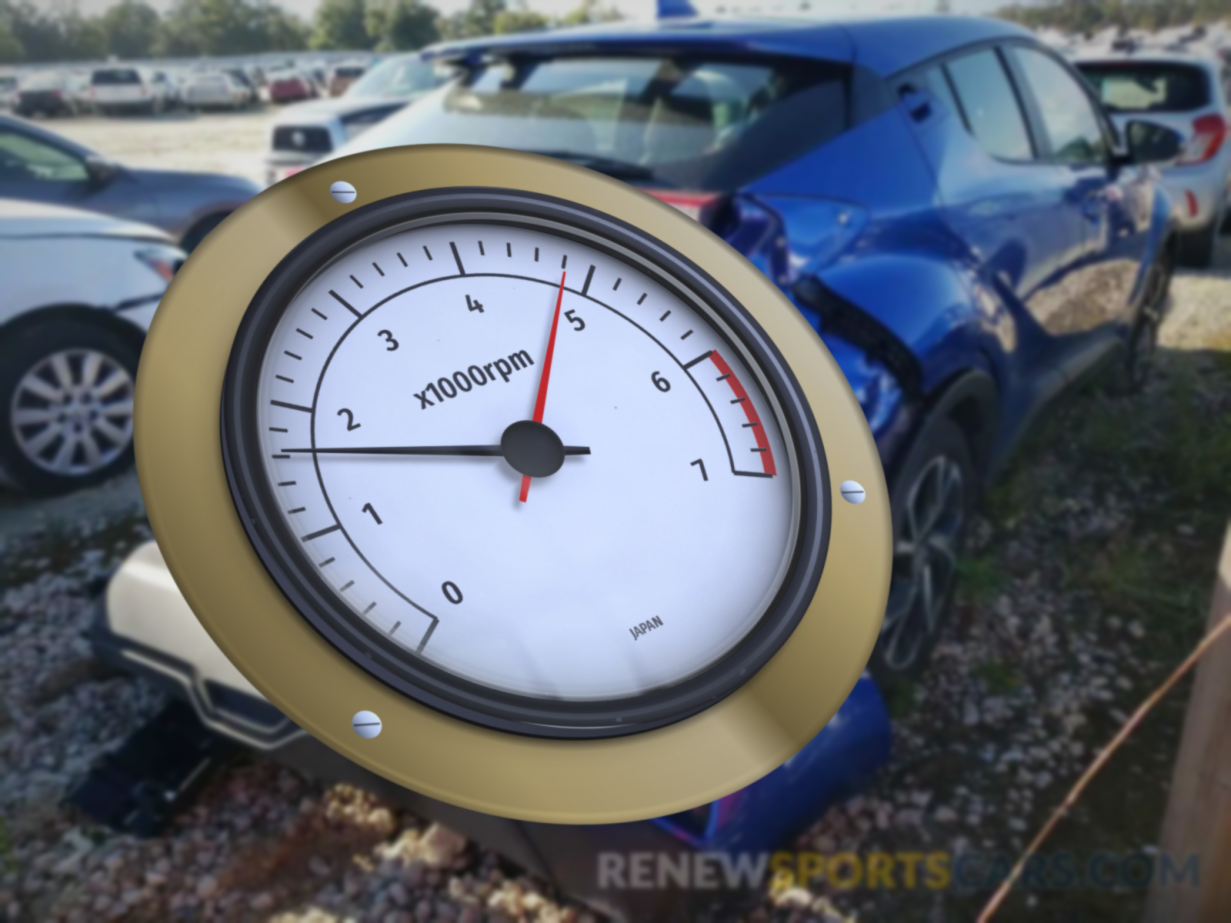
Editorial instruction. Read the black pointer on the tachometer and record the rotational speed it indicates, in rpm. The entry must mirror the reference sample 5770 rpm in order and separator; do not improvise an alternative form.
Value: 1600 rpm
